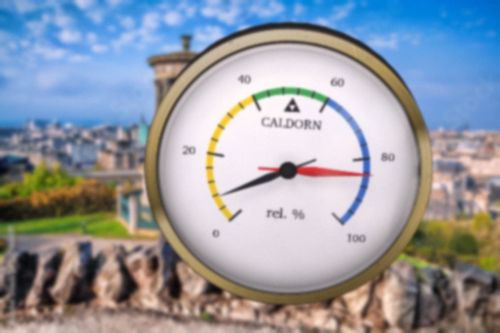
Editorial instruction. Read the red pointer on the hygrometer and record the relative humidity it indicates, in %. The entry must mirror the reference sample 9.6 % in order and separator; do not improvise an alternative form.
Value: 84 %
